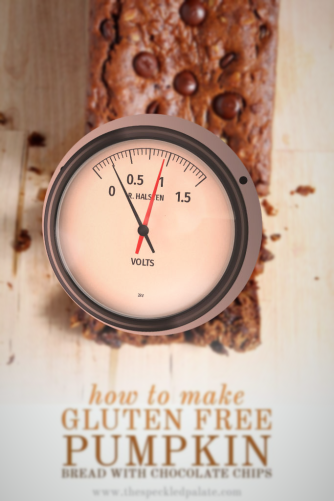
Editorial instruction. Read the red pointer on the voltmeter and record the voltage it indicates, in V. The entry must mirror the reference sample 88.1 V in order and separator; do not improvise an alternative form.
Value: 0.95 V
